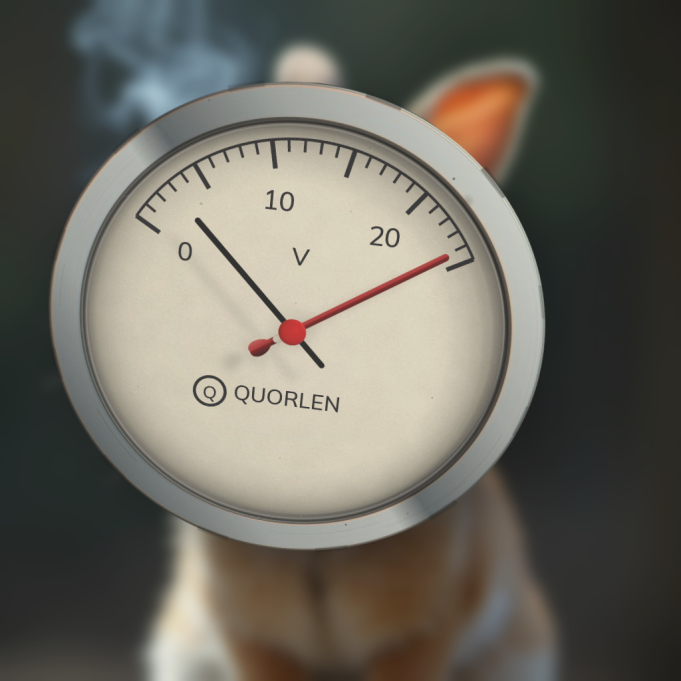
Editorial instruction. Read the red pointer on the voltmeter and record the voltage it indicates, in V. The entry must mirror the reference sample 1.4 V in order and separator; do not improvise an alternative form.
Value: 24 V
